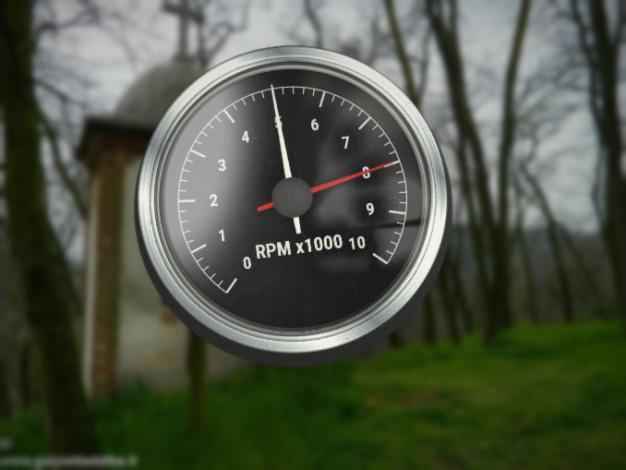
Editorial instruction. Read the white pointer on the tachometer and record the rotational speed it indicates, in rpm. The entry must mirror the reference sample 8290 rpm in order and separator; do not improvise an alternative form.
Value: 5000 rpm
